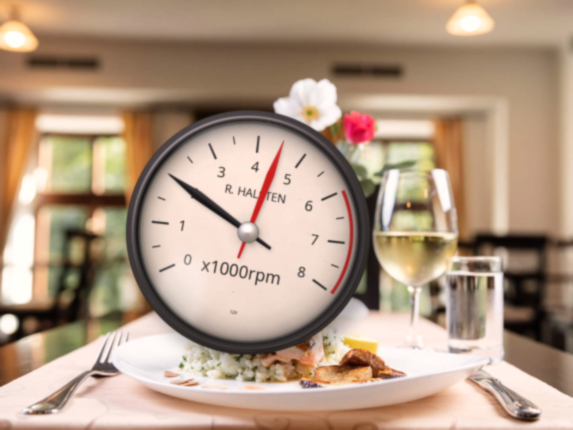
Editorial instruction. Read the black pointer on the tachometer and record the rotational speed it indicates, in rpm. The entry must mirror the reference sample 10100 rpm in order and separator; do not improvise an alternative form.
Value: 2000 rpm
